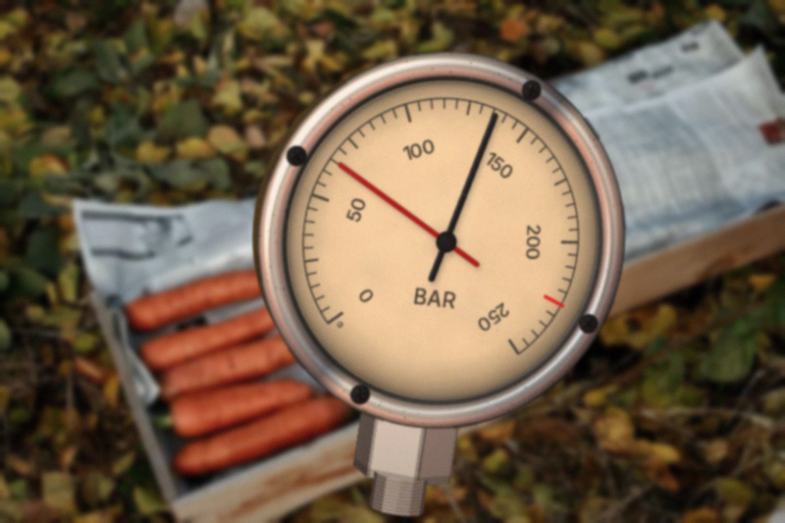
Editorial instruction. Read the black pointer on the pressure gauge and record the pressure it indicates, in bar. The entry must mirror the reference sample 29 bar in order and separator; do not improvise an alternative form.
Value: 135 bar
